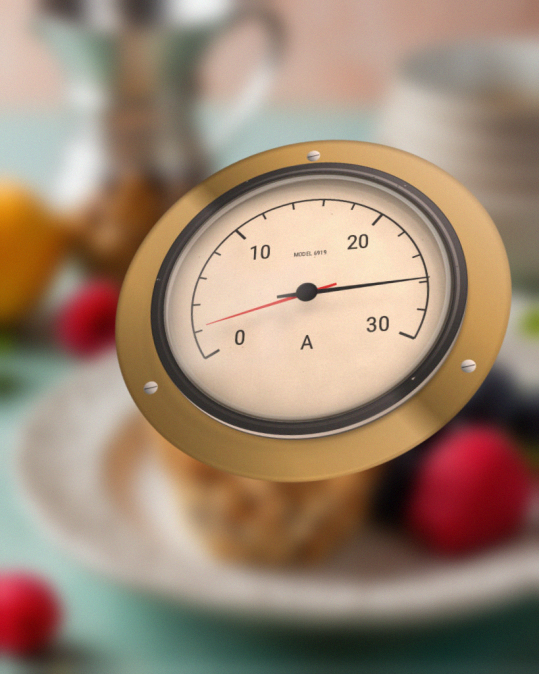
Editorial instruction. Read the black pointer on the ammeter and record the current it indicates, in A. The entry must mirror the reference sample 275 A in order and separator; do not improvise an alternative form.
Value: 26 A
